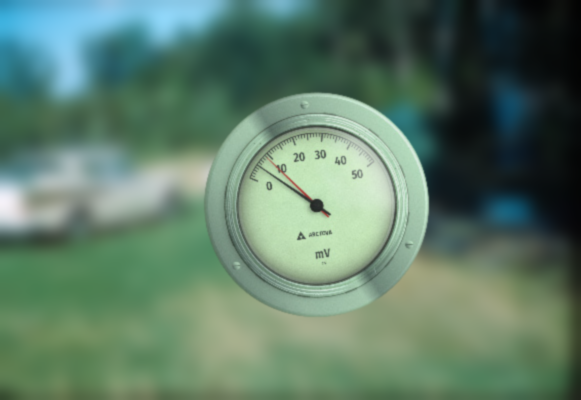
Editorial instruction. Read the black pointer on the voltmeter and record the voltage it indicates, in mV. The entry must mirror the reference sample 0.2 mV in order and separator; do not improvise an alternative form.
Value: 5 mV
